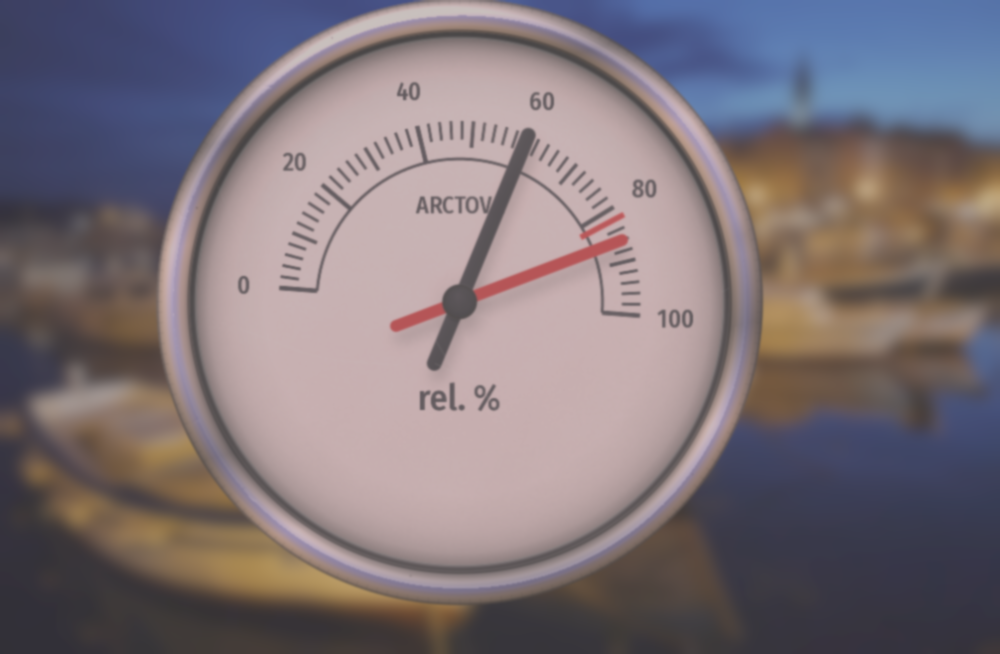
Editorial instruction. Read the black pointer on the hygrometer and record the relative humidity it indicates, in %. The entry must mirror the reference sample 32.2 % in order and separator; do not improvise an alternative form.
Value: 60 %
